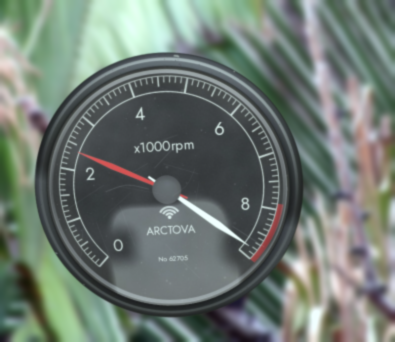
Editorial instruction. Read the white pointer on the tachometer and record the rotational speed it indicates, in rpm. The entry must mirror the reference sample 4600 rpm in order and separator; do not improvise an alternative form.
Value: 8800 rpm
